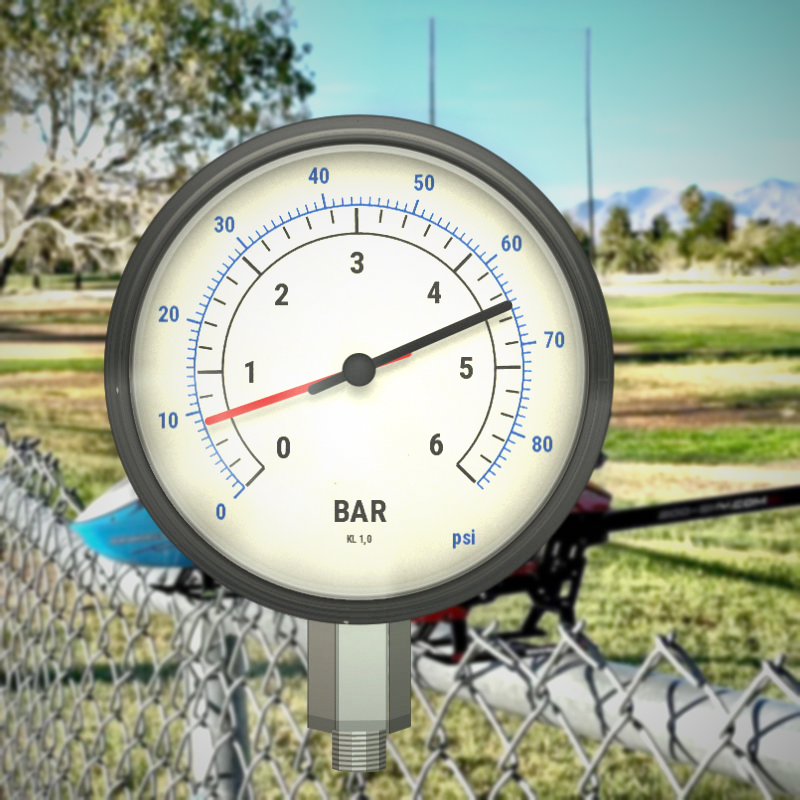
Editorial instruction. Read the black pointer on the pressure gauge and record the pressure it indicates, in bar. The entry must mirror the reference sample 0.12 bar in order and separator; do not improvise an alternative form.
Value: 4.5 bar
